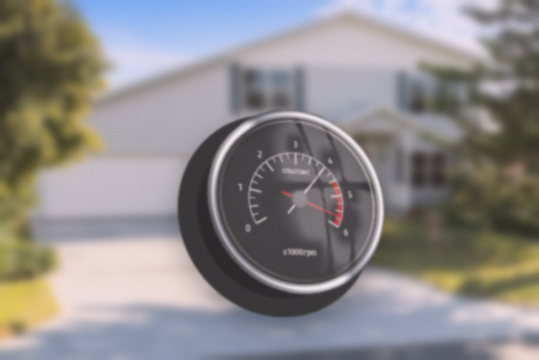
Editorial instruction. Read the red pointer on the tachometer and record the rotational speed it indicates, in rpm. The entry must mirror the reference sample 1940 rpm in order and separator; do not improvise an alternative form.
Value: 5750 rpm
